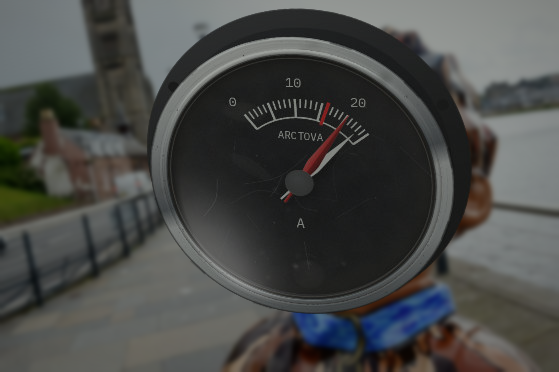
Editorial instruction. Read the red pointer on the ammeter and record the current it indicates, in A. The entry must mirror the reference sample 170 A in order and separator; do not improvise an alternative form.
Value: 20 A
